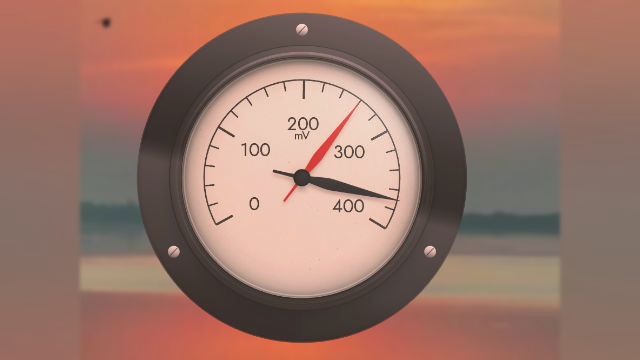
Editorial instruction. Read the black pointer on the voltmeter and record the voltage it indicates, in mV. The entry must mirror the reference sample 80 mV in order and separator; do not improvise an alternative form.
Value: 370 mV
